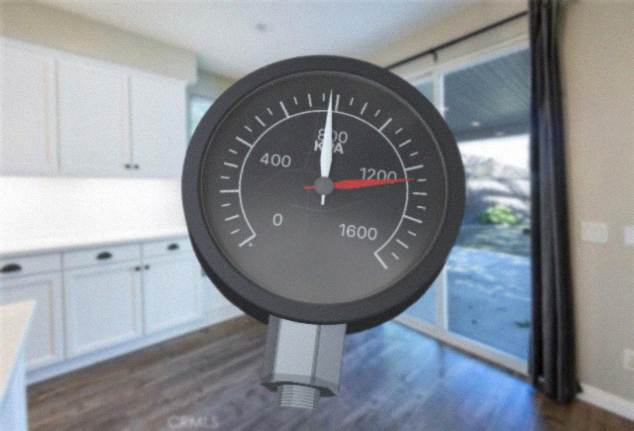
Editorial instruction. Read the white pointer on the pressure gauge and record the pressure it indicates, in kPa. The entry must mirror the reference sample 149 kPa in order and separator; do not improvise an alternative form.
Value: 775 kPa
